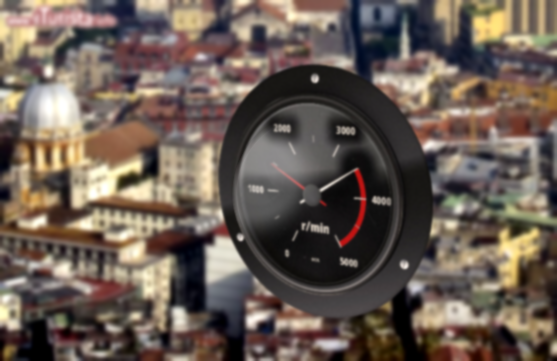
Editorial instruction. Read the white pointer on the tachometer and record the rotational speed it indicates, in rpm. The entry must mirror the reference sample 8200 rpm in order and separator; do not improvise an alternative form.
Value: 3500 rpm
